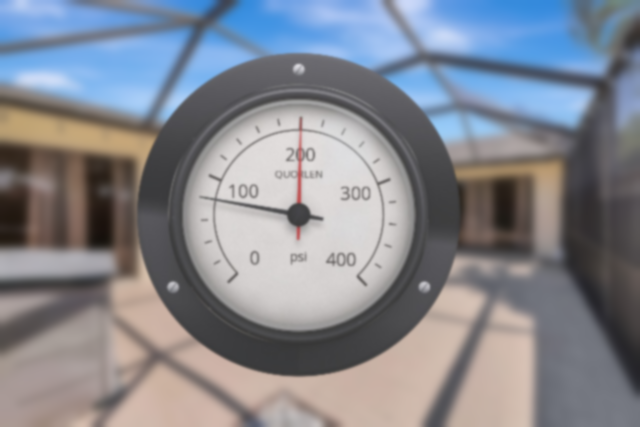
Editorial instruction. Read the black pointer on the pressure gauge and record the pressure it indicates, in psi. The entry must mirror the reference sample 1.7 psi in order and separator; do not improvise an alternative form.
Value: 80 psi
